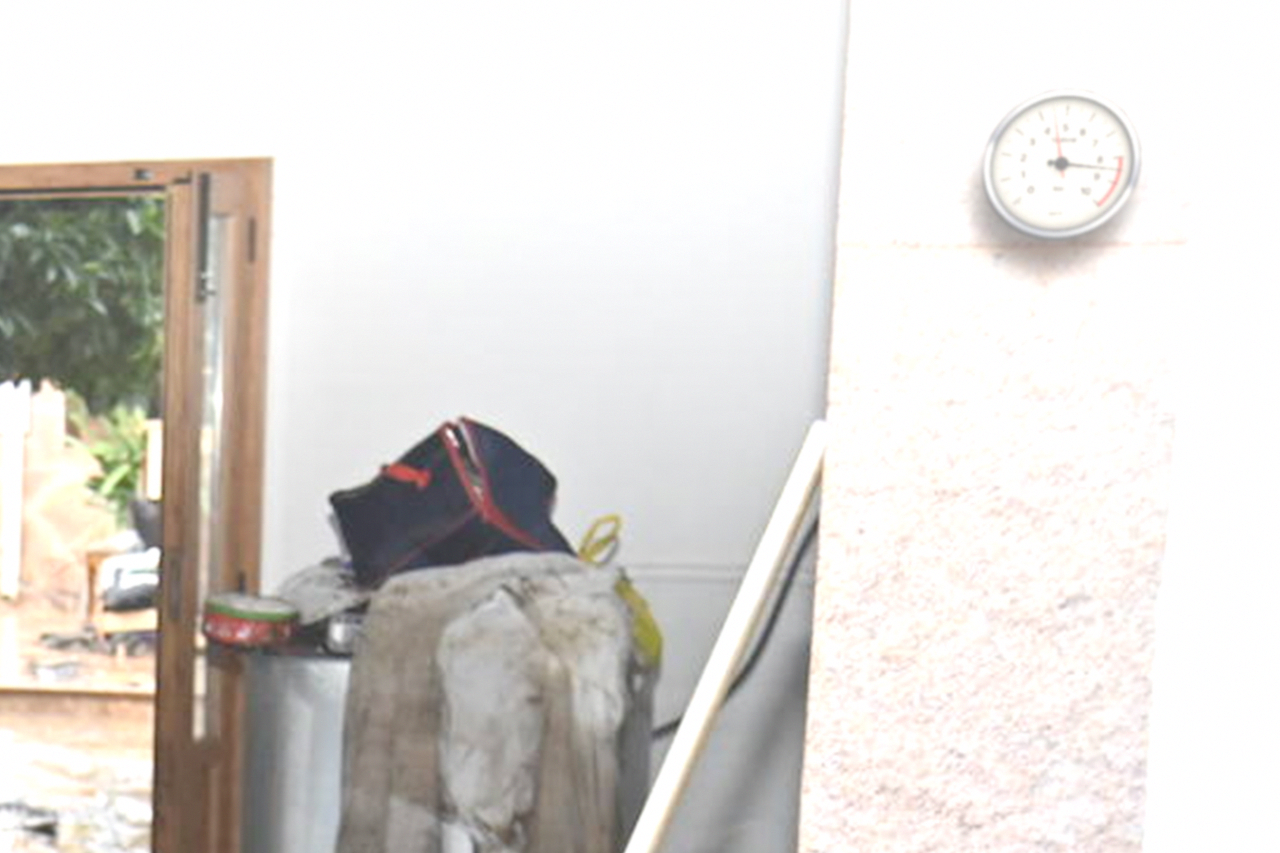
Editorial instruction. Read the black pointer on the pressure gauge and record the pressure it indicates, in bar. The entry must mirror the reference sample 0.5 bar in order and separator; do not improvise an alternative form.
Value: 8.5 bar
